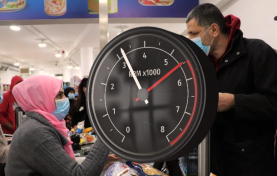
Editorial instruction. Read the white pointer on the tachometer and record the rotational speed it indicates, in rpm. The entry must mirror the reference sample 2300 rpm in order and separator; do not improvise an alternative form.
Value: 3250 rpm
